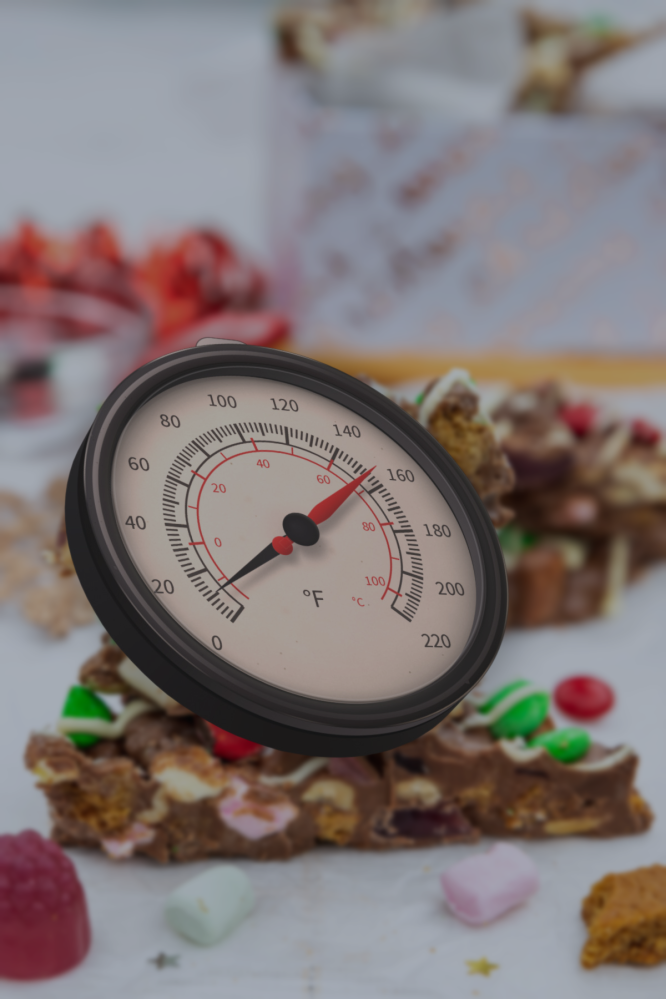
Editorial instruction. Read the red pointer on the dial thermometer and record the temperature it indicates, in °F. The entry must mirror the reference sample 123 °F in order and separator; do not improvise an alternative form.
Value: 154 °F
